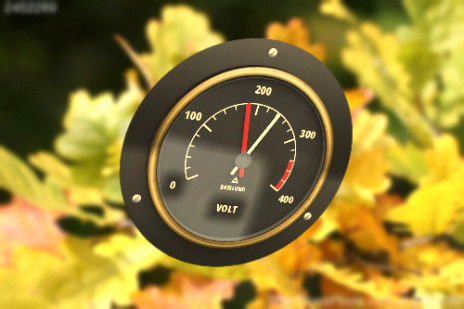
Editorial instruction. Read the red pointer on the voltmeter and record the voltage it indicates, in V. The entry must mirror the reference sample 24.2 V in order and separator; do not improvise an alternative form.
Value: 180 V
